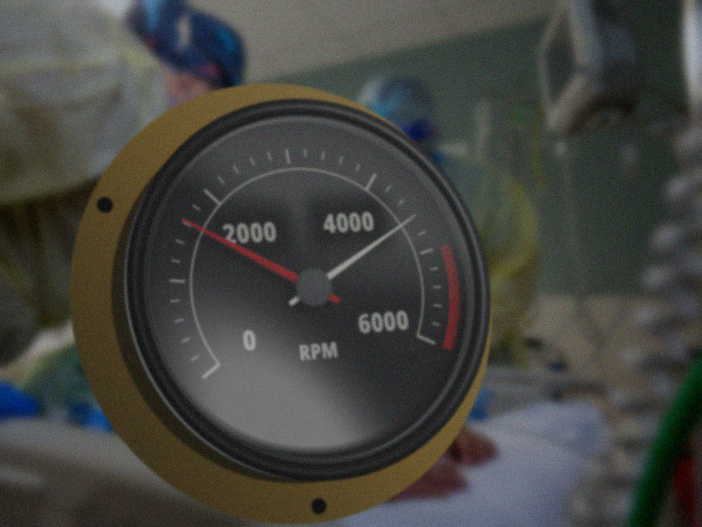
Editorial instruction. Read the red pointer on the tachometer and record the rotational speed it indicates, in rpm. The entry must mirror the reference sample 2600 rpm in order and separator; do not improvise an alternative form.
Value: 1600 rpm
